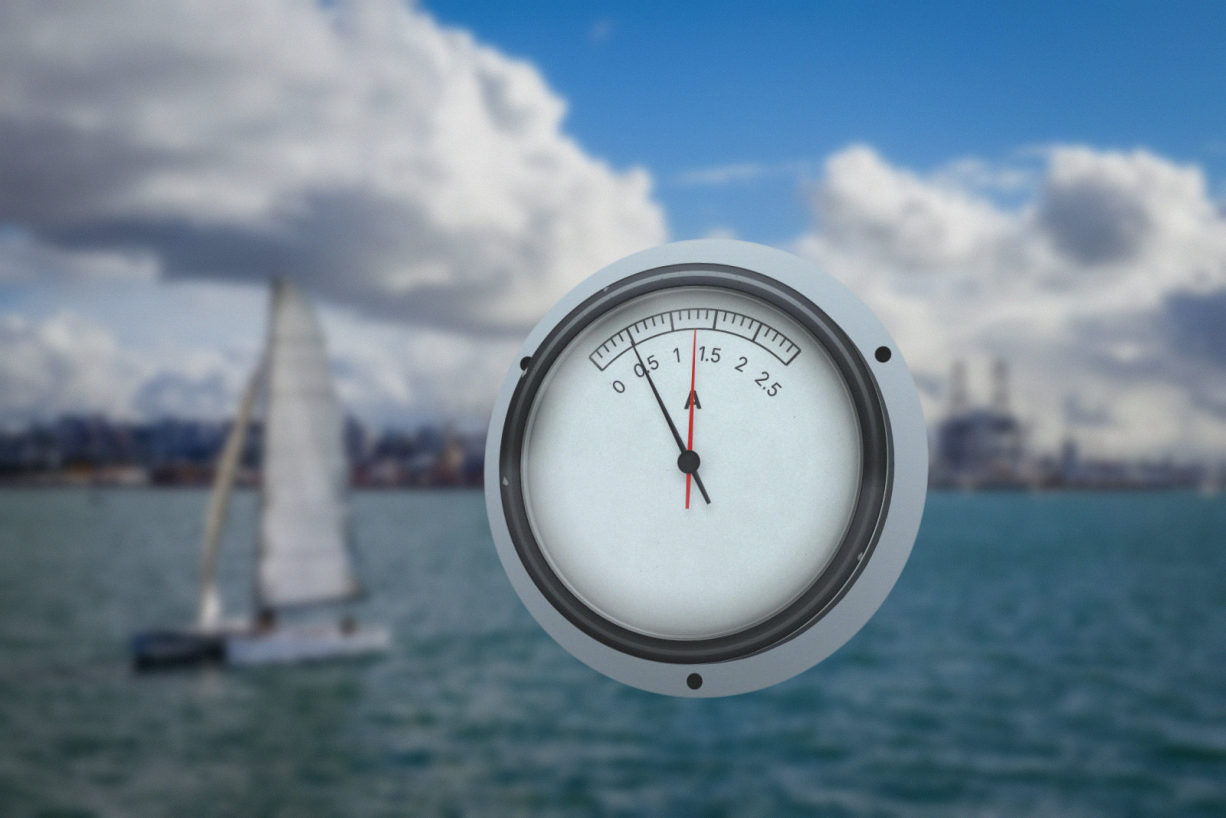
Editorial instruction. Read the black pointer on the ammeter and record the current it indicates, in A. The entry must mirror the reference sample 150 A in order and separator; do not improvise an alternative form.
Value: 0.5 A
